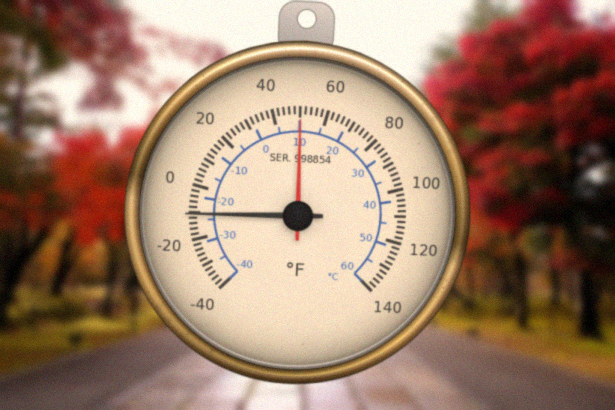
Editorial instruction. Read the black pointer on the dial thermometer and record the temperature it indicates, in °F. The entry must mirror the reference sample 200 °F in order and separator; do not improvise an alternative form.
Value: -10 °F
